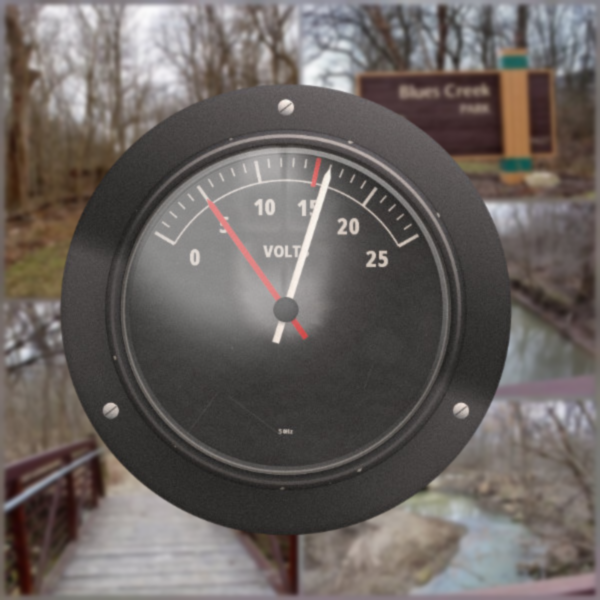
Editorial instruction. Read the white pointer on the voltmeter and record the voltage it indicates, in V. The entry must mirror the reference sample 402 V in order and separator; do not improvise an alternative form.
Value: 16 V
